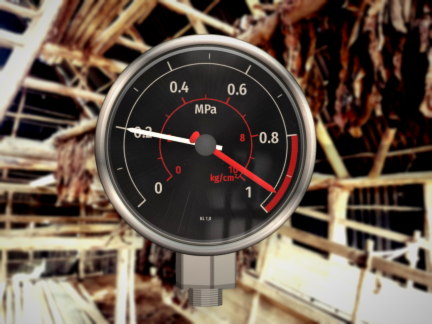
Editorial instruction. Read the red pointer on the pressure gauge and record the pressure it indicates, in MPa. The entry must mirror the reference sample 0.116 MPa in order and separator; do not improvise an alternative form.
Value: 0.95 MPa
